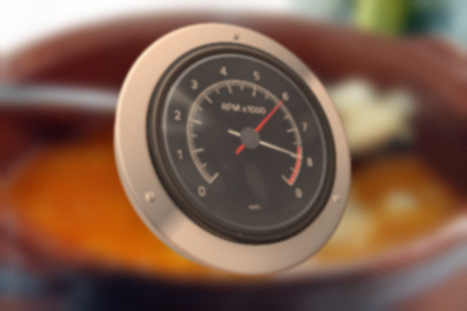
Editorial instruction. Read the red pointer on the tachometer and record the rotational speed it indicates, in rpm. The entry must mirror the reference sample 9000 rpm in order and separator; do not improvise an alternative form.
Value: 6000 rpm
